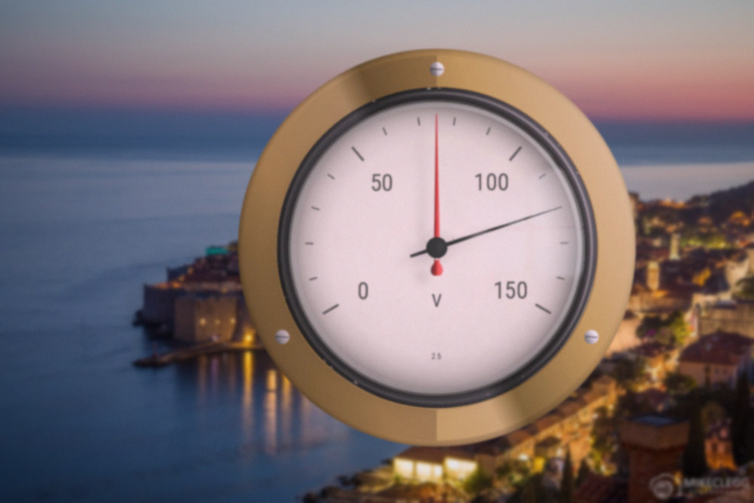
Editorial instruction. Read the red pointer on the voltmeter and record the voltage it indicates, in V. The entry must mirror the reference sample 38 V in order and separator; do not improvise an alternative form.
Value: 75 V
